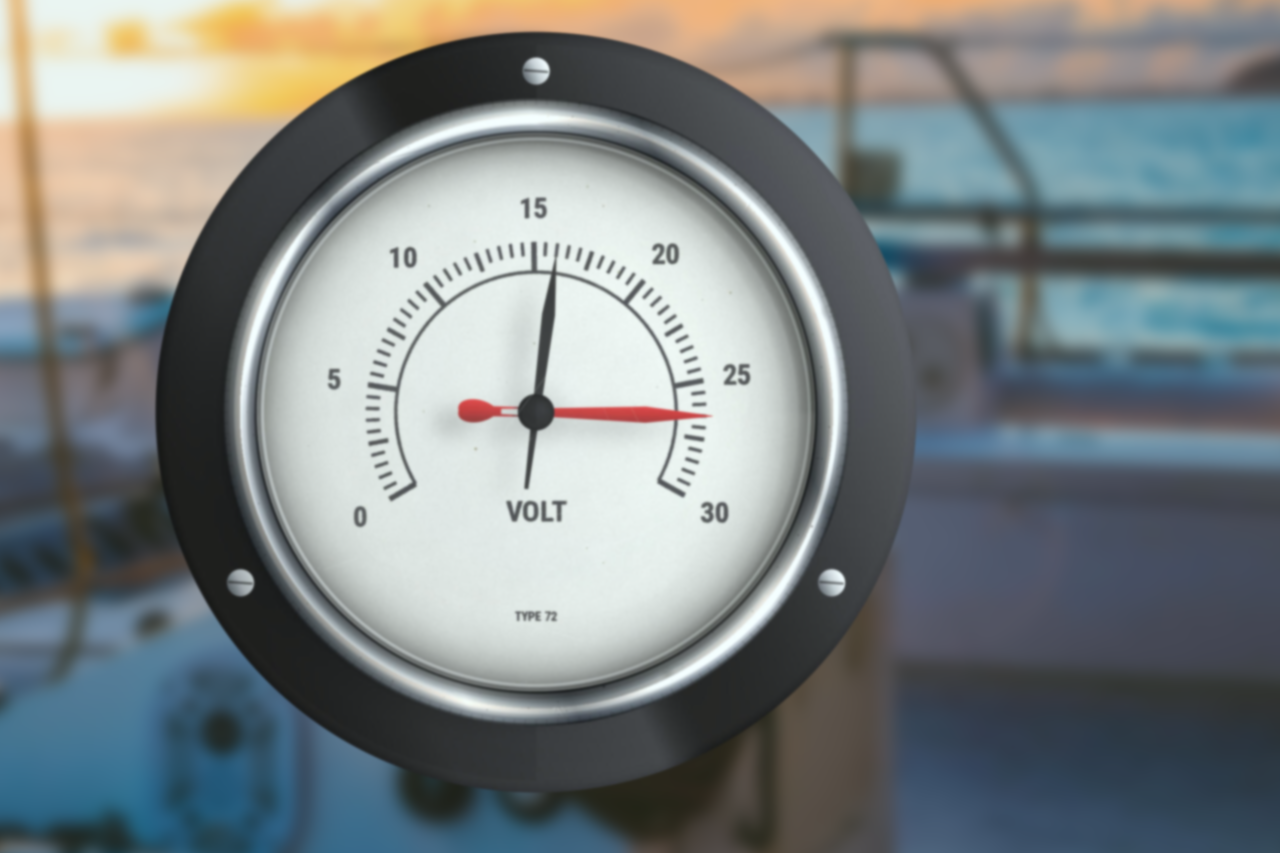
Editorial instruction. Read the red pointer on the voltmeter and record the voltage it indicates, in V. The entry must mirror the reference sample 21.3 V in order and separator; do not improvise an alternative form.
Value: 26.5 V
